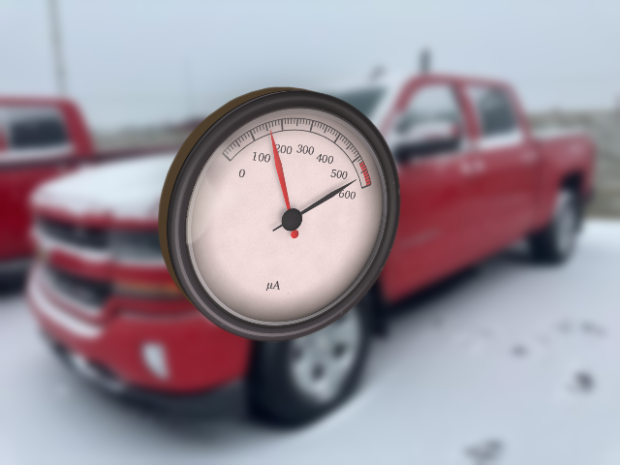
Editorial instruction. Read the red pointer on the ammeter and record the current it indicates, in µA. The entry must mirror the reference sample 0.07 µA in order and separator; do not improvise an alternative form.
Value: 150 µA
